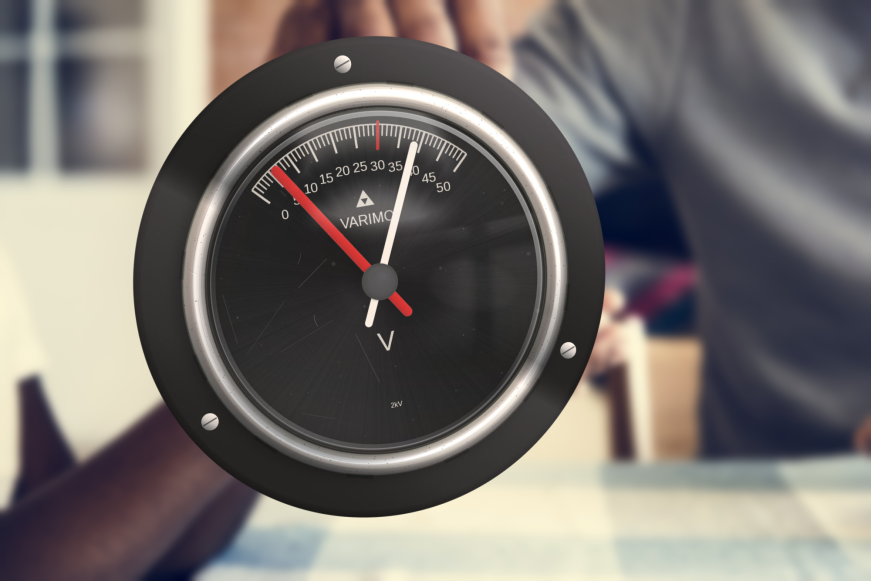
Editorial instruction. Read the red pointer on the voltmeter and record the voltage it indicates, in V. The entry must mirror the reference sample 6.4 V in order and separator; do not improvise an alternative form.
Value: 6 V
